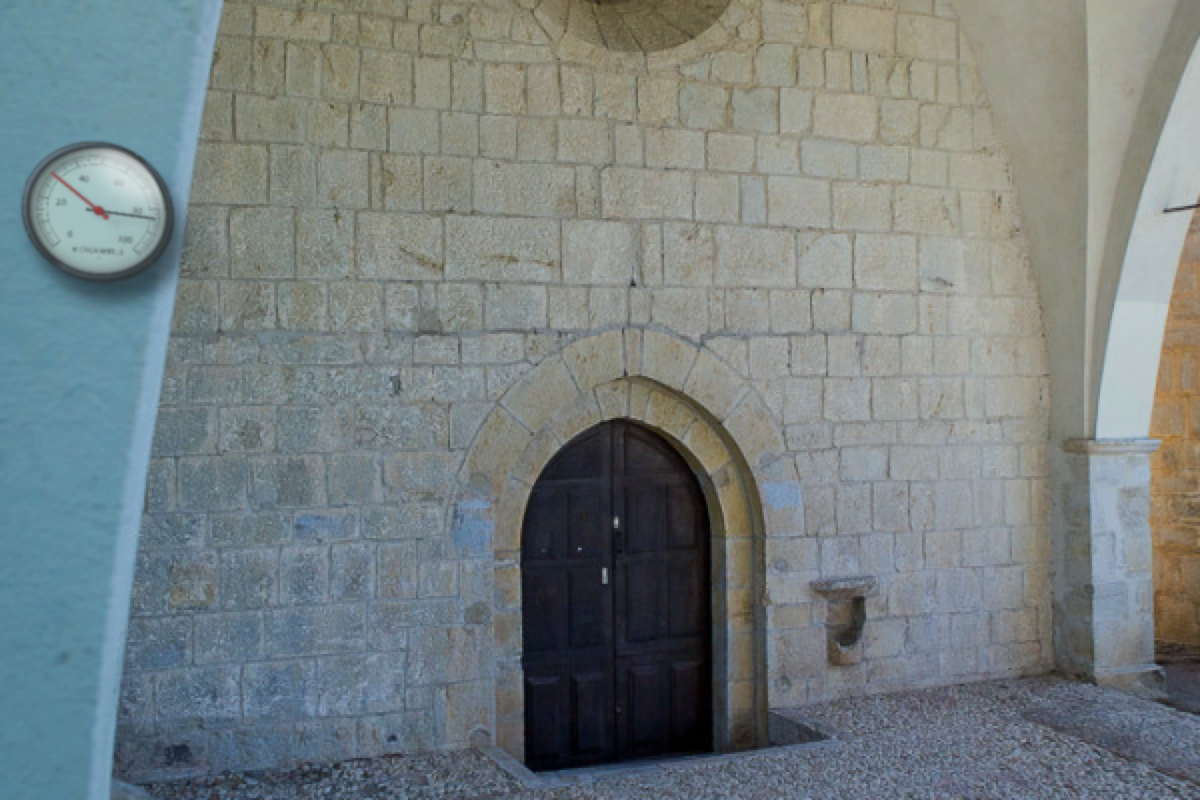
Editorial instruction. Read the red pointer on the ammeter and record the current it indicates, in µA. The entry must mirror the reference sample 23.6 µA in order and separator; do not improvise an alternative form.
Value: 30 µA
